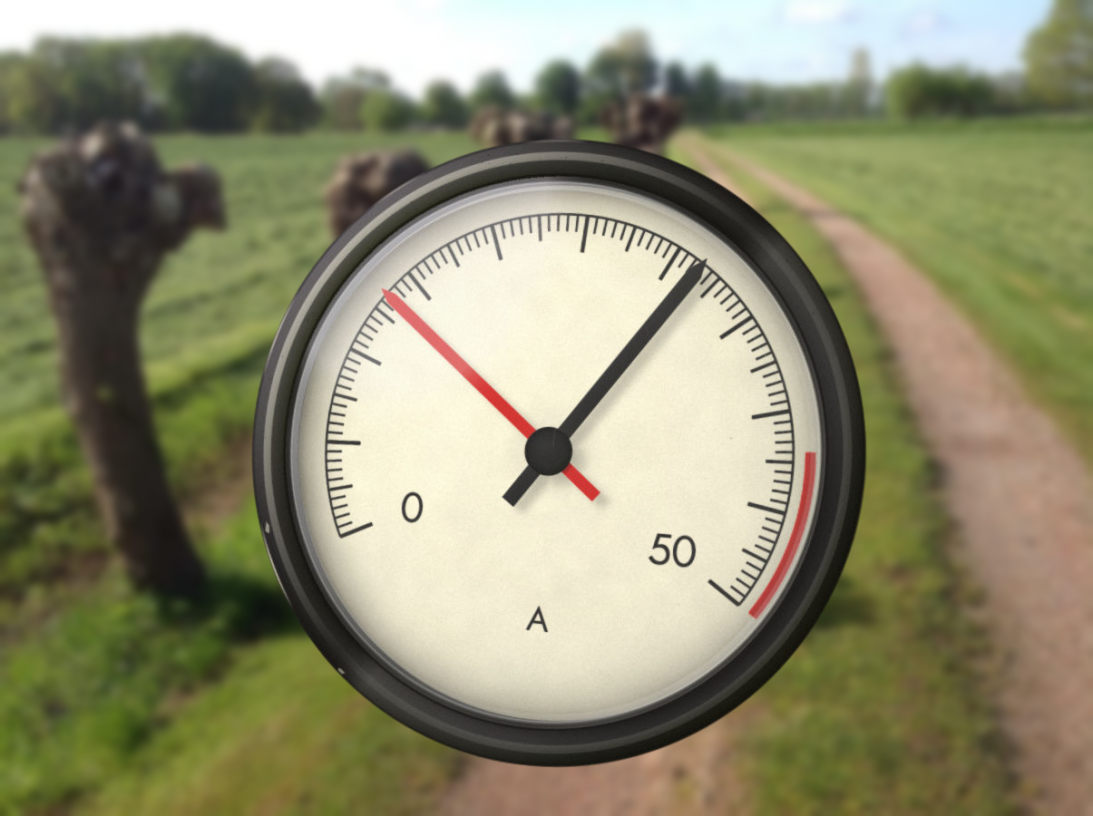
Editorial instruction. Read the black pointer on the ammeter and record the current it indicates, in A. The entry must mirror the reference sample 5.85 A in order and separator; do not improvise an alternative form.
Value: 31.5 A
